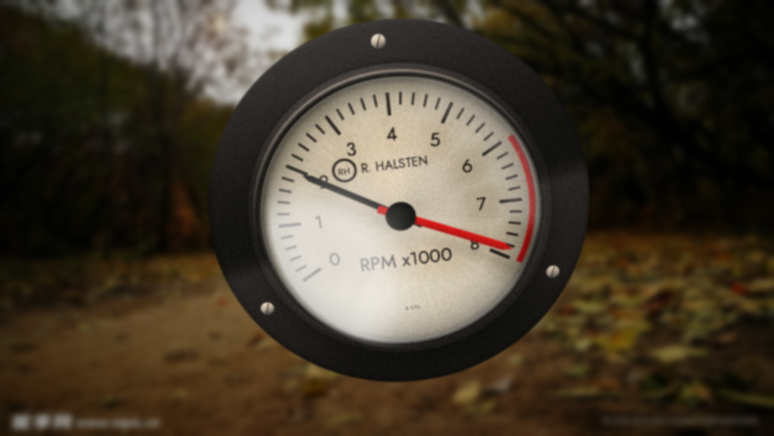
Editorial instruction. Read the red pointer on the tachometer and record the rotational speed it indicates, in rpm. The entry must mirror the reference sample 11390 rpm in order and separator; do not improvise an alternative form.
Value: 7800 rpm
